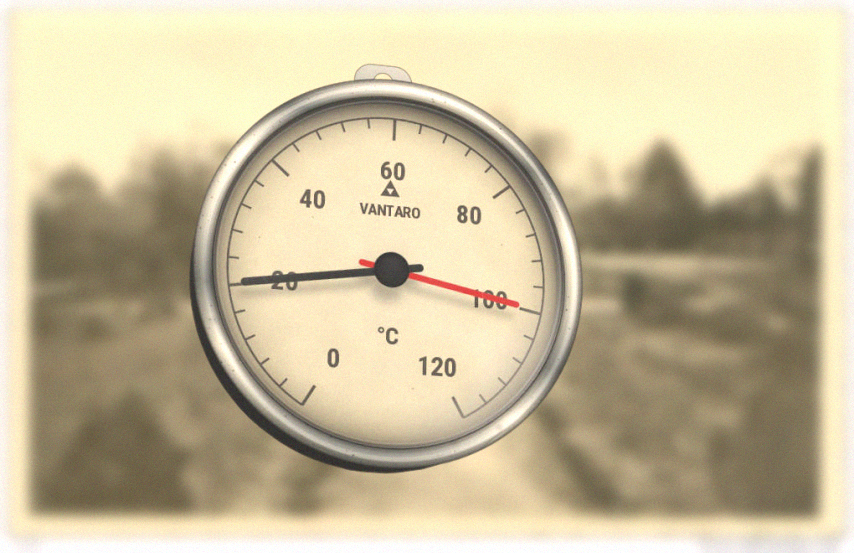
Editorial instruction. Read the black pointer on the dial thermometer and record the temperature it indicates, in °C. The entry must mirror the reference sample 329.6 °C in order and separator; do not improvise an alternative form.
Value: 20 °C
